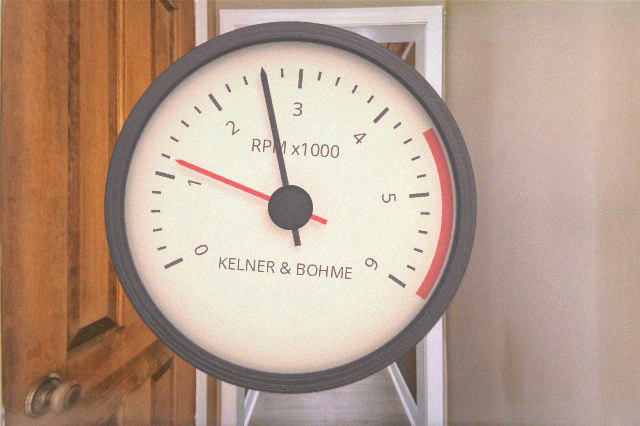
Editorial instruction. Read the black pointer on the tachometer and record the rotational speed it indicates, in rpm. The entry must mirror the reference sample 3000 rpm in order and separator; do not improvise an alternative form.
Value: 2600 rpm
